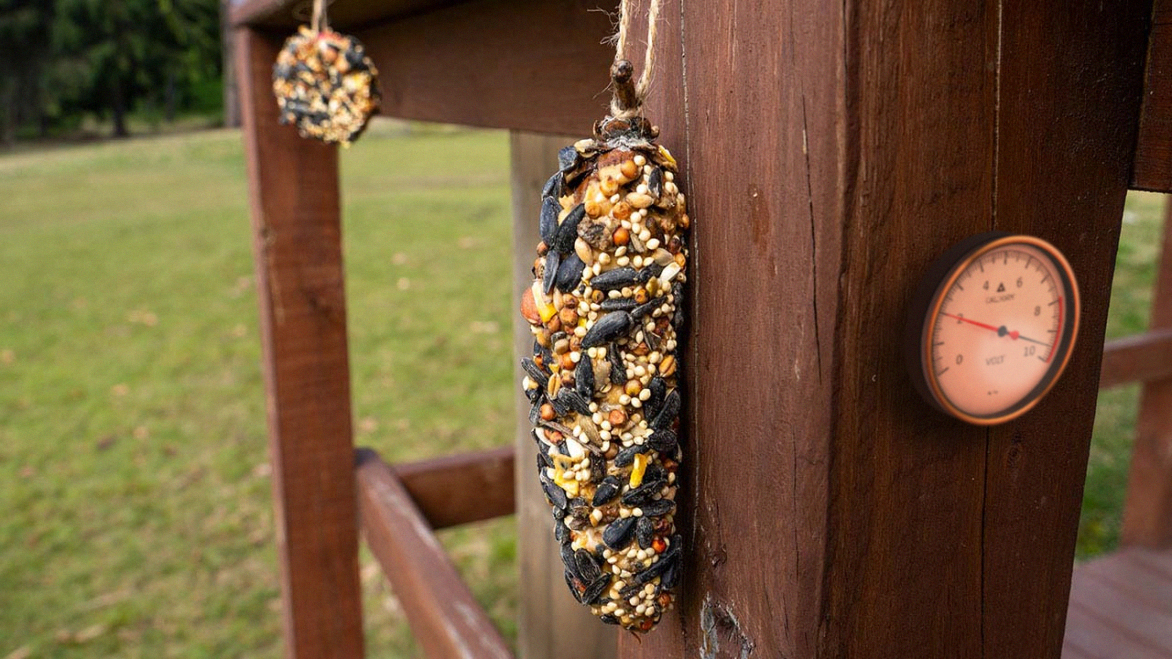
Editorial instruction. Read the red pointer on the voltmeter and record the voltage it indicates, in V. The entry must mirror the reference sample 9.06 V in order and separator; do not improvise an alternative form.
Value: 2 V
